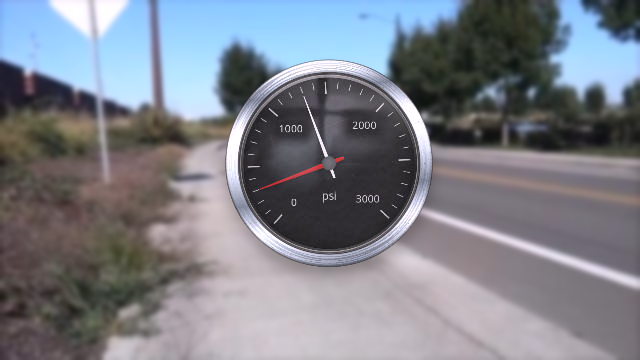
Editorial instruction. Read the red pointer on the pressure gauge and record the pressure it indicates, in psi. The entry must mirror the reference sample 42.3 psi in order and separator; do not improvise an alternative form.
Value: 300 psi
